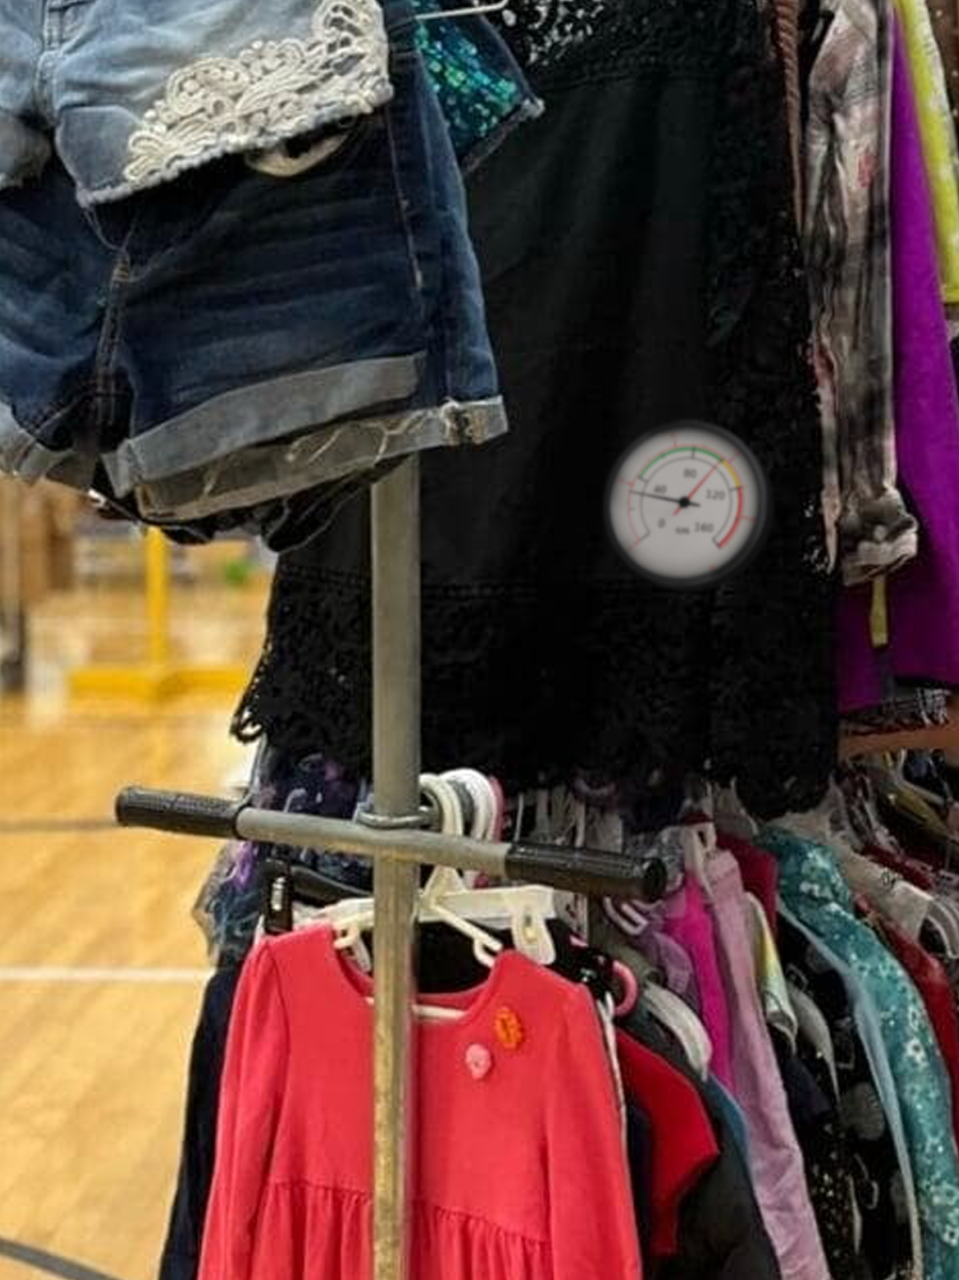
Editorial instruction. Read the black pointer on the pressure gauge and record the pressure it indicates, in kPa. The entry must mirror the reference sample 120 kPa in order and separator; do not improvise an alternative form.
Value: 30 kPa
